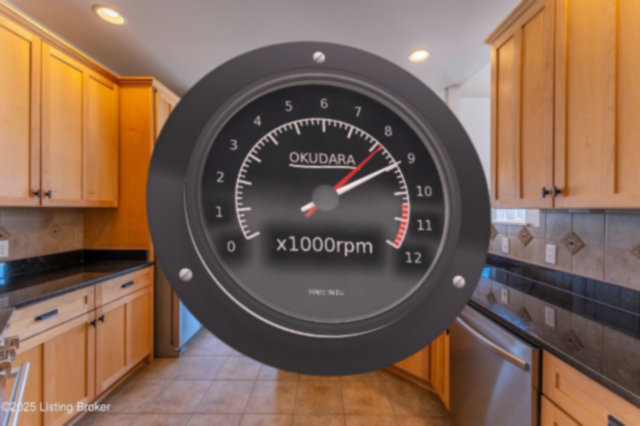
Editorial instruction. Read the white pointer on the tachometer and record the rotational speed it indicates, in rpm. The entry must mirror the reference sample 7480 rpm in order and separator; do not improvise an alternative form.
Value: 9000 rpm
